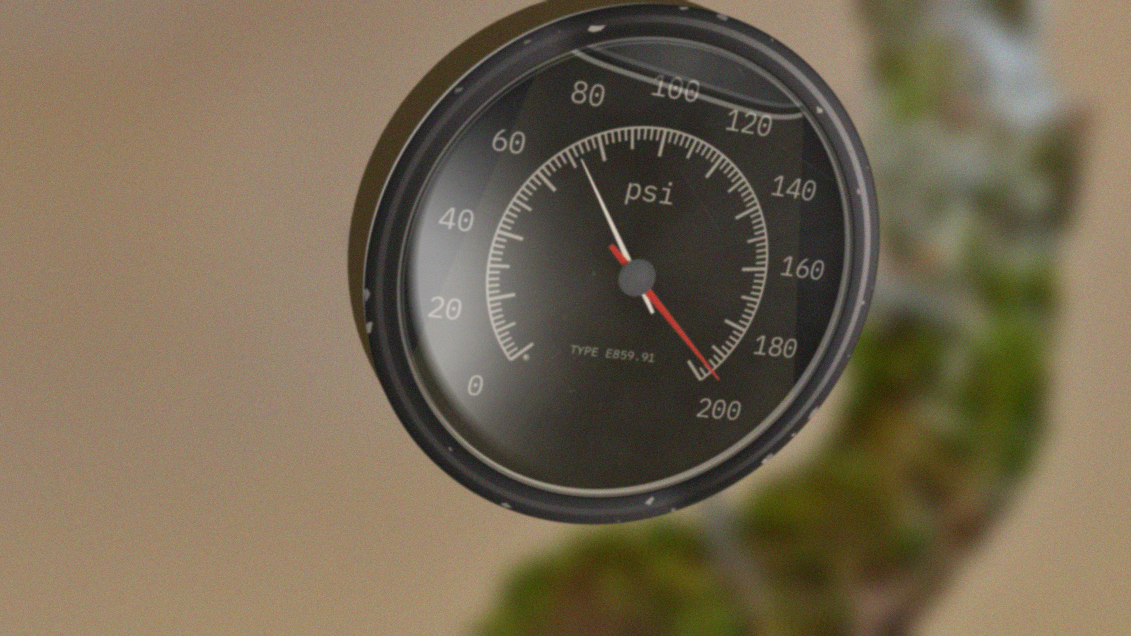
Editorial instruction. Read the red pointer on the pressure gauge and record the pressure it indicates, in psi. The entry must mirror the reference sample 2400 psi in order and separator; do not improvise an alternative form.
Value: 196 psi
